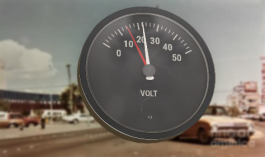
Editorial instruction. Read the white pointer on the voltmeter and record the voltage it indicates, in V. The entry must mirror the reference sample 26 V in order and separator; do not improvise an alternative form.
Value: 22 V
